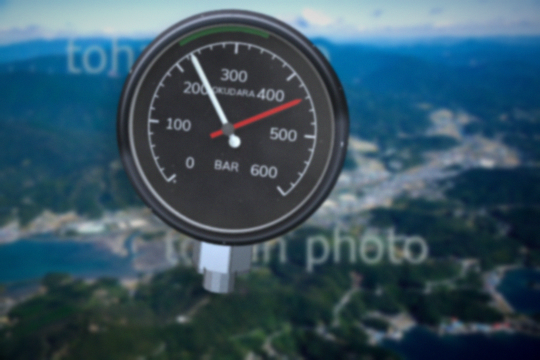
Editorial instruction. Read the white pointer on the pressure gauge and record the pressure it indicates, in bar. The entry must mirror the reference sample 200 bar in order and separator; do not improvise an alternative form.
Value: 230 bar
